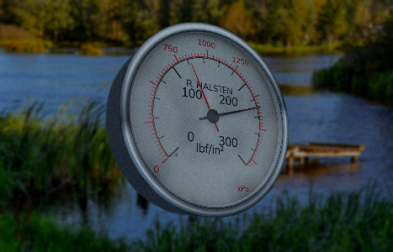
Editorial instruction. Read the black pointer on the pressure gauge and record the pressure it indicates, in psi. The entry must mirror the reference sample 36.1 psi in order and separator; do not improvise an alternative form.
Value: 230 psi
